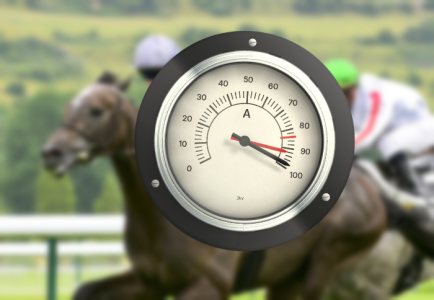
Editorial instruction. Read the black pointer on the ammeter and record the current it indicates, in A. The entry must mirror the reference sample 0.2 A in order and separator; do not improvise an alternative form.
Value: 98 A
